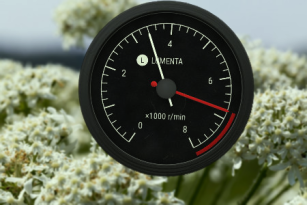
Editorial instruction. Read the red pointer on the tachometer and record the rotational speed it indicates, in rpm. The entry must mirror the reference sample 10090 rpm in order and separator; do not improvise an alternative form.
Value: 6800 rpm
